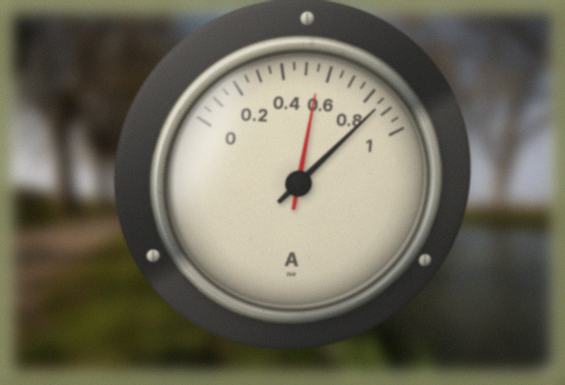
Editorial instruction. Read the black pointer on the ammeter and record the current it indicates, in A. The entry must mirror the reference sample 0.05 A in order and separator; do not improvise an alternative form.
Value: 0.85 A
